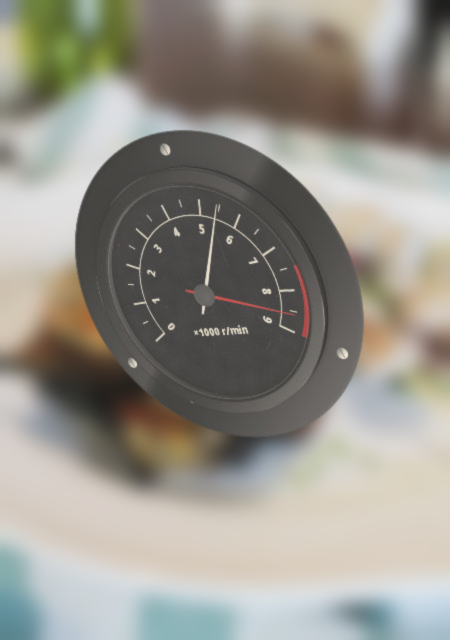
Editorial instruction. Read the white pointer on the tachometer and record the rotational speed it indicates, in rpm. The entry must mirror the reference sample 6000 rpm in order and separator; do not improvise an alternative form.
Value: 5500 rpm
